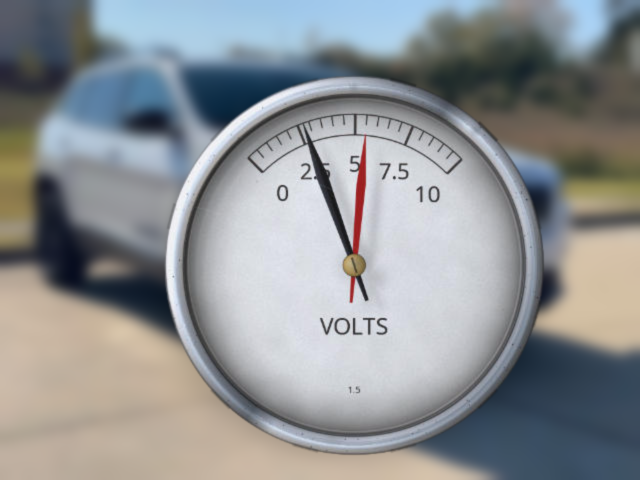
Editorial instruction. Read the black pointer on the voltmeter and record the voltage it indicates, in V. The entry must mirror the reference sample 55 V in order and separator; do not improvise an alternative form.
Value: 2.75 V
